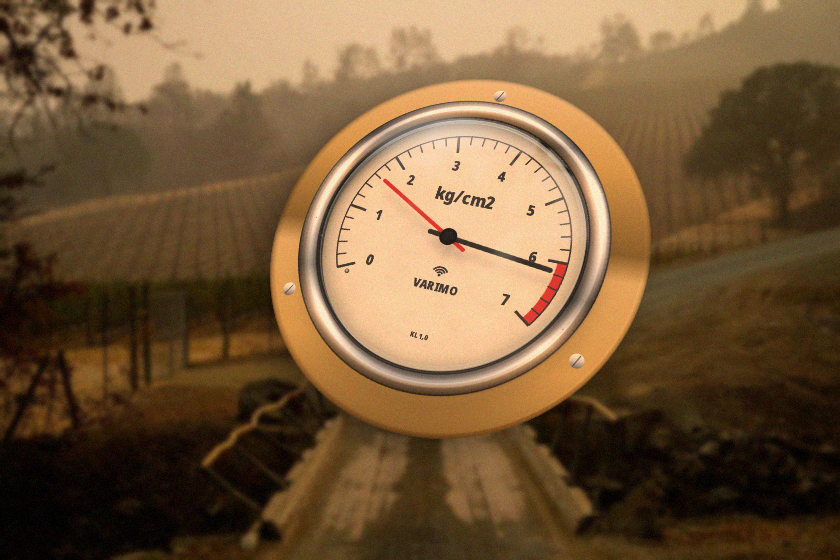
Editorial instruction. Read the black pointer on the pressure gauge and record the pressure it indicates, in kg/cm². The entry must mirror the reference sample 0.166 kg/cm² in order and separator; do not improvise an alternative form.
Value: 6.2 kg/cm²
